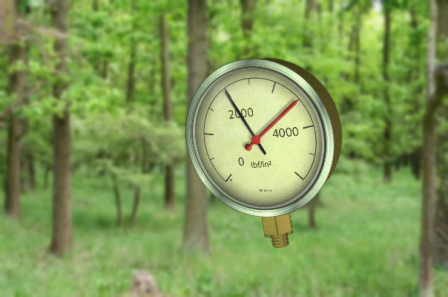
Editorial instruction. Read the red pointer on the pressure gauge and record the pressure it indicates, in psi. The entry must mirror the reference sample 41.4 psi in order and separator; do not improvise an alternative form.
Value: 3500 psi
